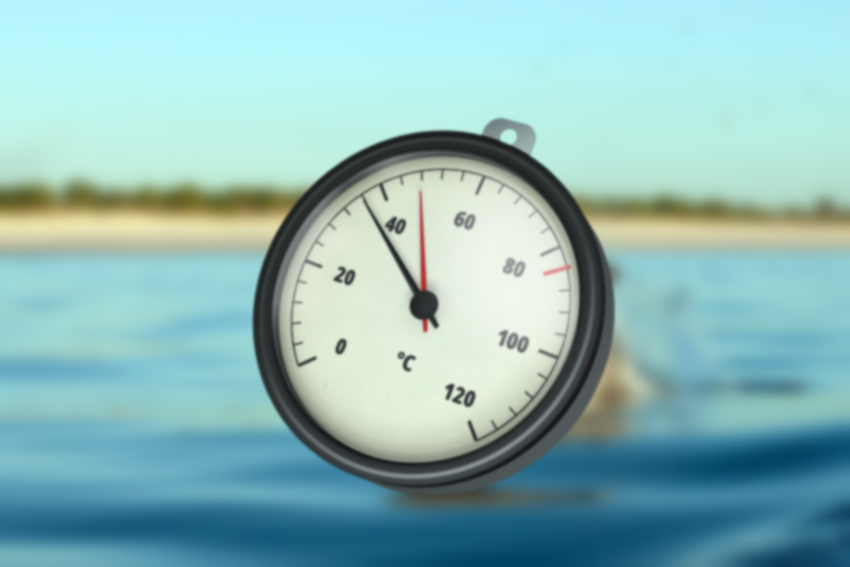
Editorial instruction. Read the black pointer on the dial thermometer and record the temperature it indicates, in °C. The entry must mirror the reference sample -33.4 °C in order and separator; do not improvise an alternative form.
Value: 36 °C
